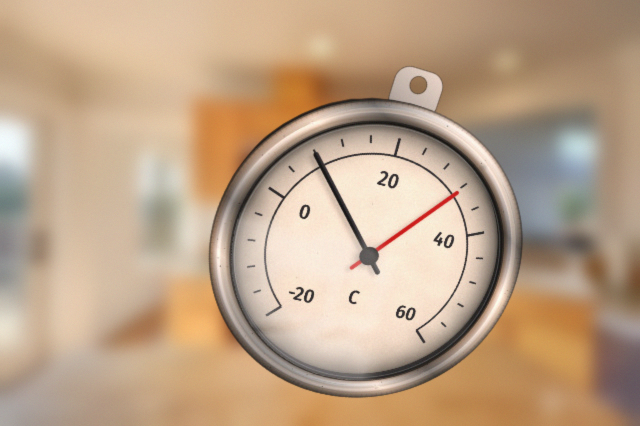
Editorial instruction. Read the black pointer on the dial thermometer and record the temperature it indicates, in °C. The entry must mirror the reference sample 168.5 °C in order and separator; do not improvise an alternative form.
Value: 8 °C
